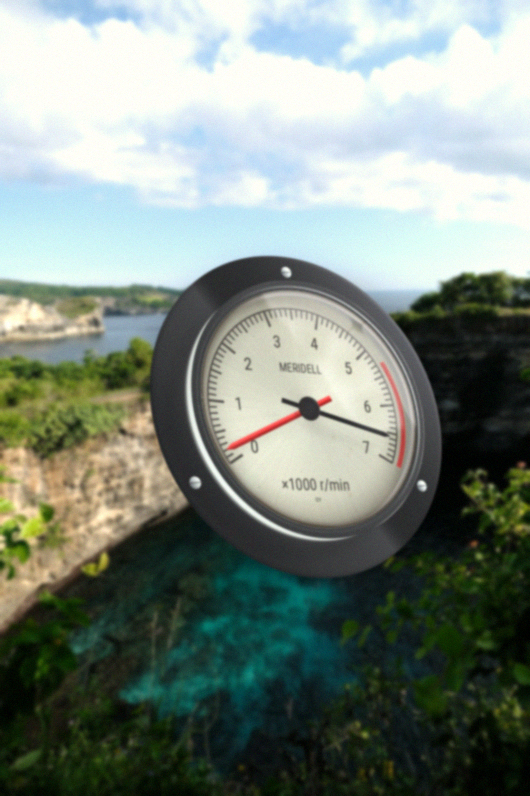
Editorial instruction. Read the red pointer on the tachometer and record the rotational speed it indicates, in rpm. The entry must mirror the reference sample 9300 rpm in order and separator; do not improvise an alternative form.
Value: 200 rpm
